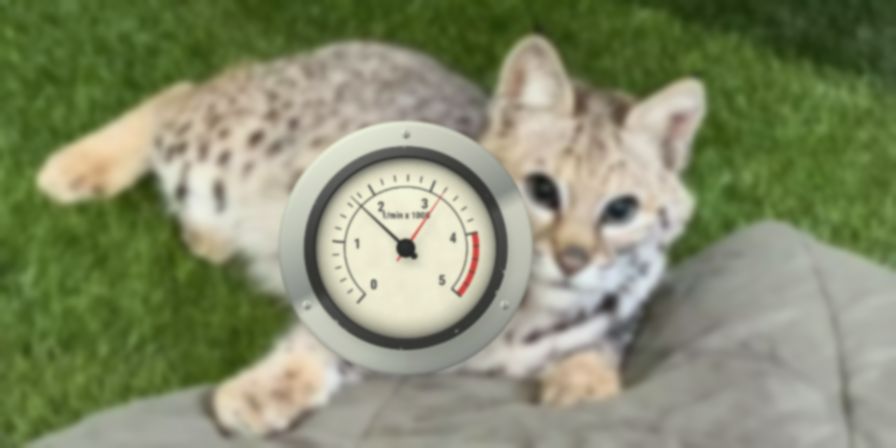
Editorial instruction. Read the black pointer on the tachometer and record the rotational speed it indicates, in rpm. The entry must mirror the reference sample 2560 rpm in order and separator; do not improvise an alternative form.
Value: 1700 rpm
